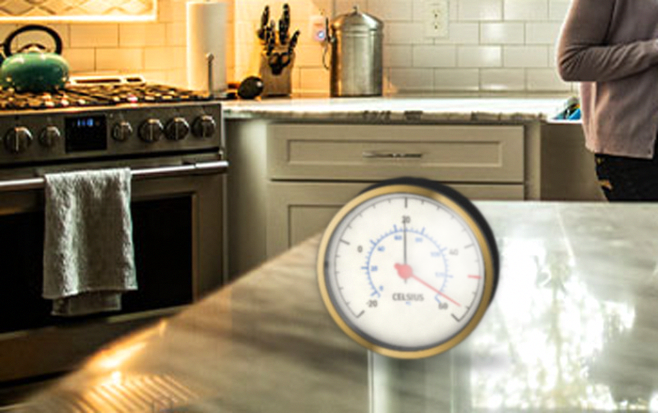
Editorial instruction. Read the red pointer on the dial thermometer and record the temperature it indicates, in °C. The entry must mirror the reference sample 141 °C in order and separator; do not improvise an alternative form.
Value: 56 °C
